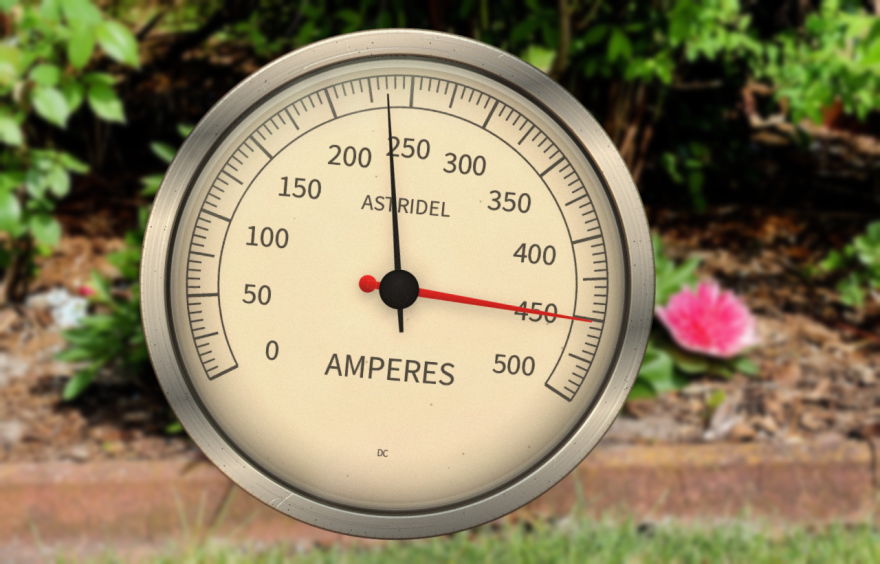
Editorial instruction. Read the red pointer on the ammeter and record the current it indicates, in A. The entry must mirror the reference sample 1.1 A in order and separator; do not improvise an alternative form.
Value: 450 A
